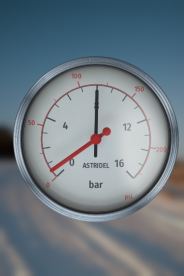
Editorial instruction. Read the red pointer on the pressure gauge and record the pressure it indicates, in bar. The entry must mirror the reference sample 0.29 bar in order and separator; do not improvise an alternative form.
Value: 0.5 bar
